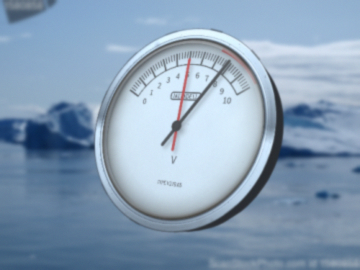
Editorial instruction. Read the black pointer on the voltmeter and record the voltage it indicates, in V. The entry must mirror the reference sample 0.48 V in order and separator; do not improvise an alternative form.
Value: 8 V
